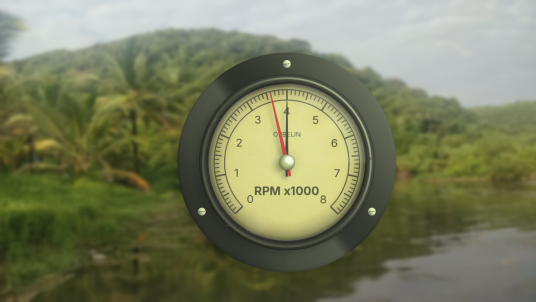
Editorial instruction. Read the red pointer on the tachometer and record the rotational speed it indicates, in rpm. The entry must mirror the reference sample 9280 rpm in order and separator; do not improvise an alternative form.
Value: 3600 rpm
